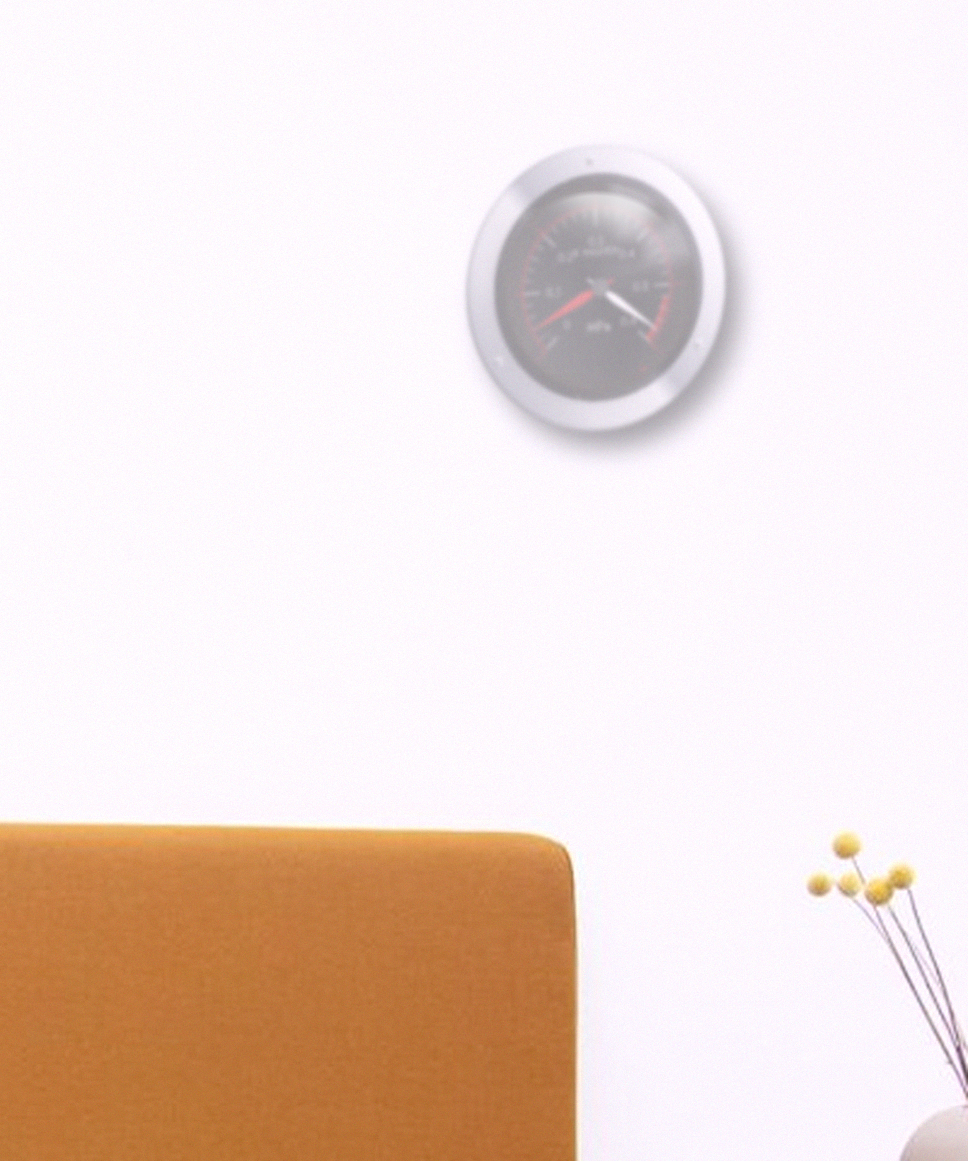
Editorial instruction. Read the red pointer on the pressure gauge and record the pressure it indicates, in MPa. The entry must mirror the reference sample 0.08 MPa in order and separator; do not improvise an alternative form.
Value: 0.04 MPa
